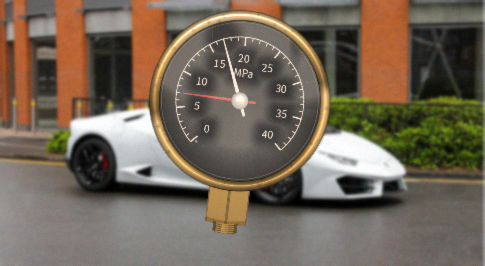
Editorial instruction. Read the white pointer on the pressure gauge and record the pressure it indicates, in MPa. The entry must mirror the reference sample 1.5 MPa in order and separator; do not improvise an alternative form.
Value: 17 MPa
